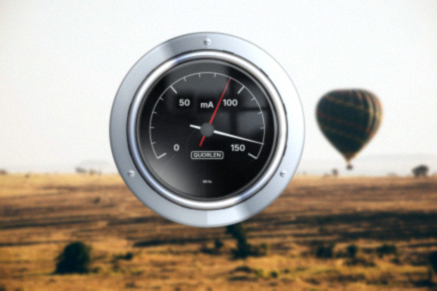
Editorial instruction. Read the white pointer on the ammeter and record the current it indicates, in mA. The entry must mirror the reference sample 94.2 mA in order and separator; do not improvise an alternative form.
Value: 140 mA
